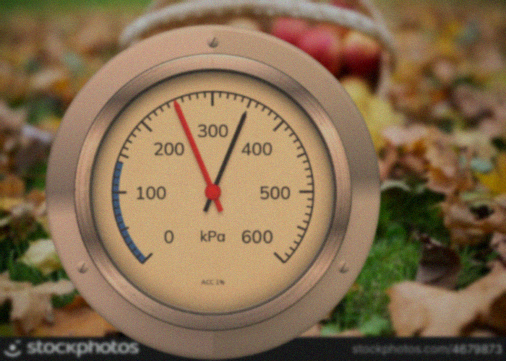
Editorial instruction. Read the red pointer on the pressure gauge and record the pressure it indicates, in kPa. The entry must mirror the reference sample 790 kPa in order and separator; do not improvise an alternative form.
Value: 250 kPa
